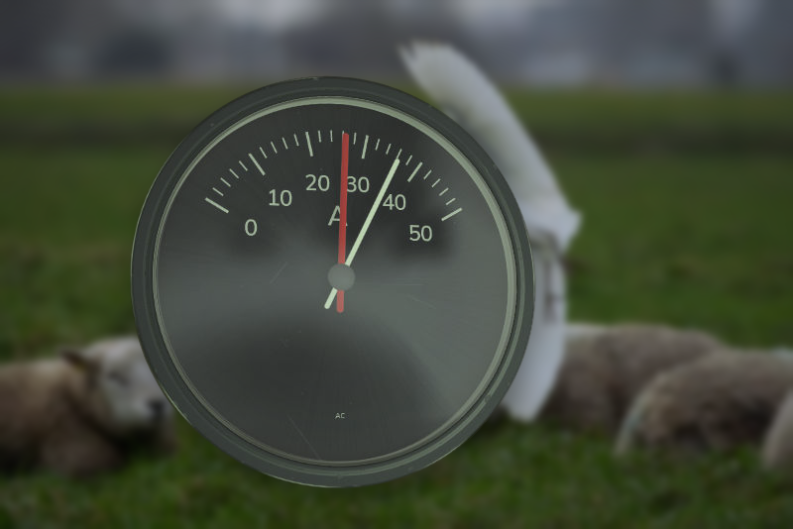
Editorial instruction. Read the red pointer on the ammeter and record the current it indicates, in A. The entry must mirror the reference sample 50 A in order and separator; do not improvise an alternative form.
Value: 26 A
